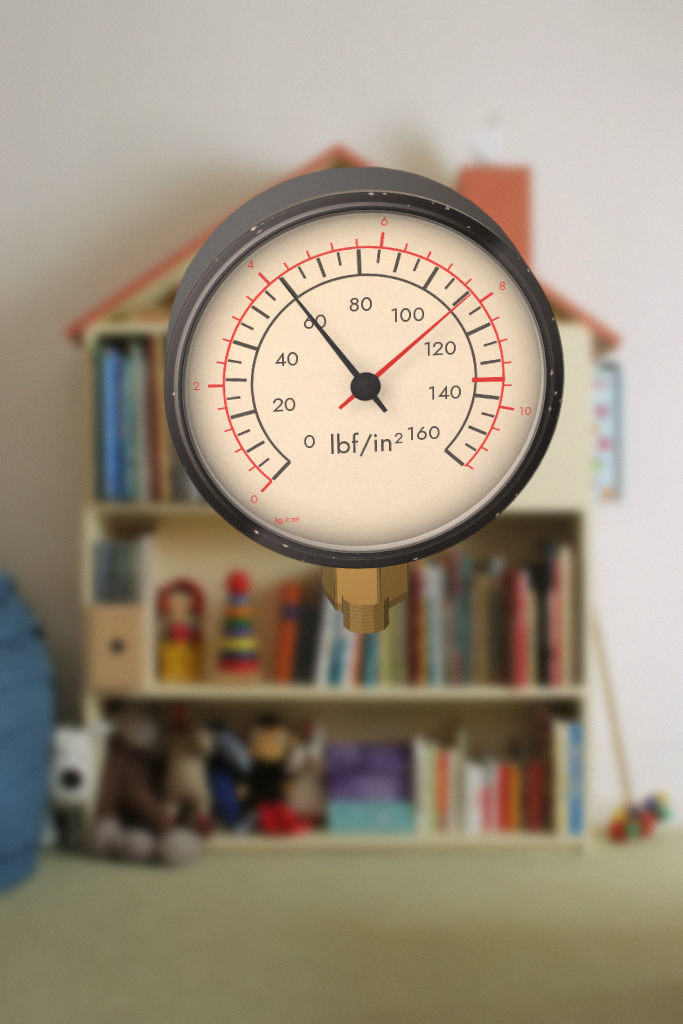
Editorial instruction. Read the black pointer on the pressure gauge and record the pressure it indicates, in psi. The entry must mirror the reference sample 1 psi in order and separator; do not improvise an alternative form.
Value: 60 psi
